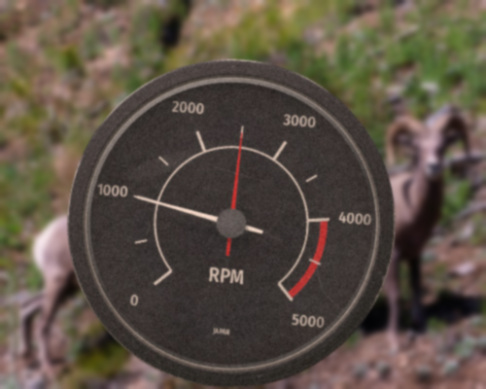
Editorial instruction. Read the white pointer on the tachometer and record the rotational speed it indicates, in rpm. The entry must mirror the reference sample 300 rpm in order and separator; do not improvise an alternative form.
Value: 1000 rpm
